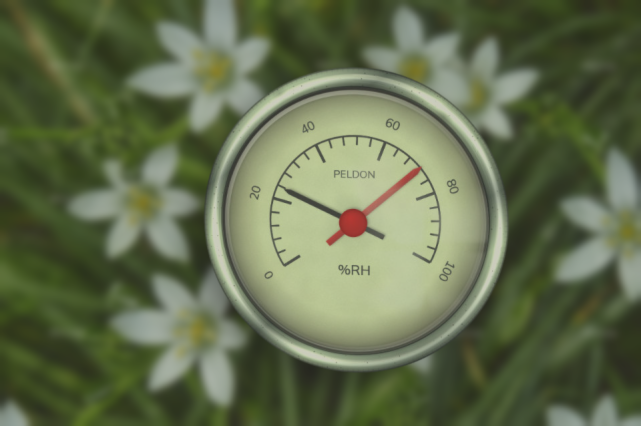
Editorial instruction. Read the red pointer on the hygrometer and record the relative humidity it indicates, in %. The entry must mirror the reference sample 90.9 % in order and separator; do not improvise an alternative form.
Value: 72 %
